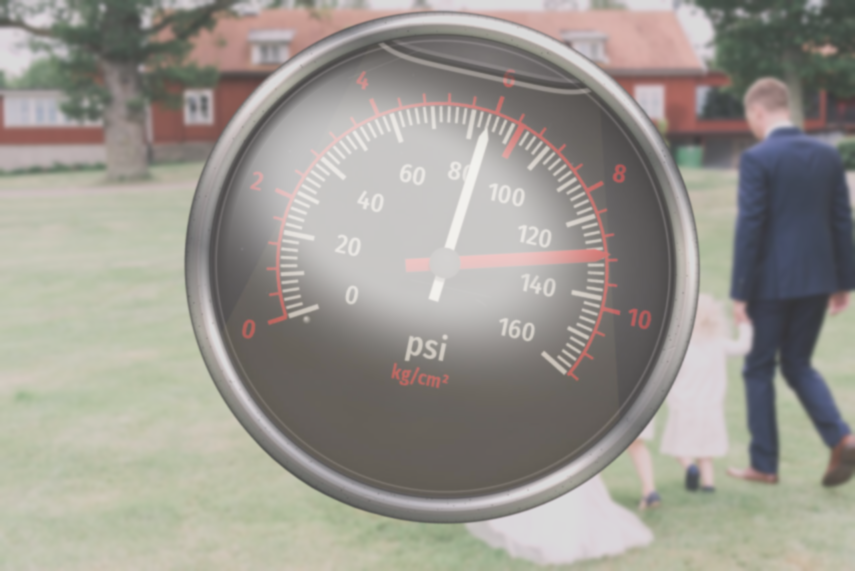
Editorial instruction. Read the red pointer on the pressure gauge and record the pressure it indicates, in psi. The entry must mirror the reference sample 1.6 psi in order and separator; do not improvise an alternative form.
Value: 130 psi
